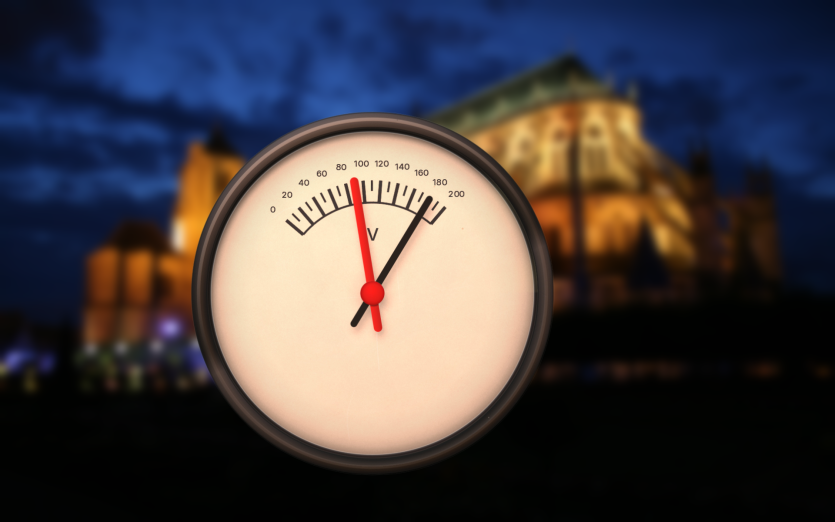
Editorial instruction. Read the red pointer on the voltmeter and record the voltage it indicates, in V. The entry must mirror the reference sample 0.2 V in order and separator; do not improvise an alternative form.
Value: 90 V
